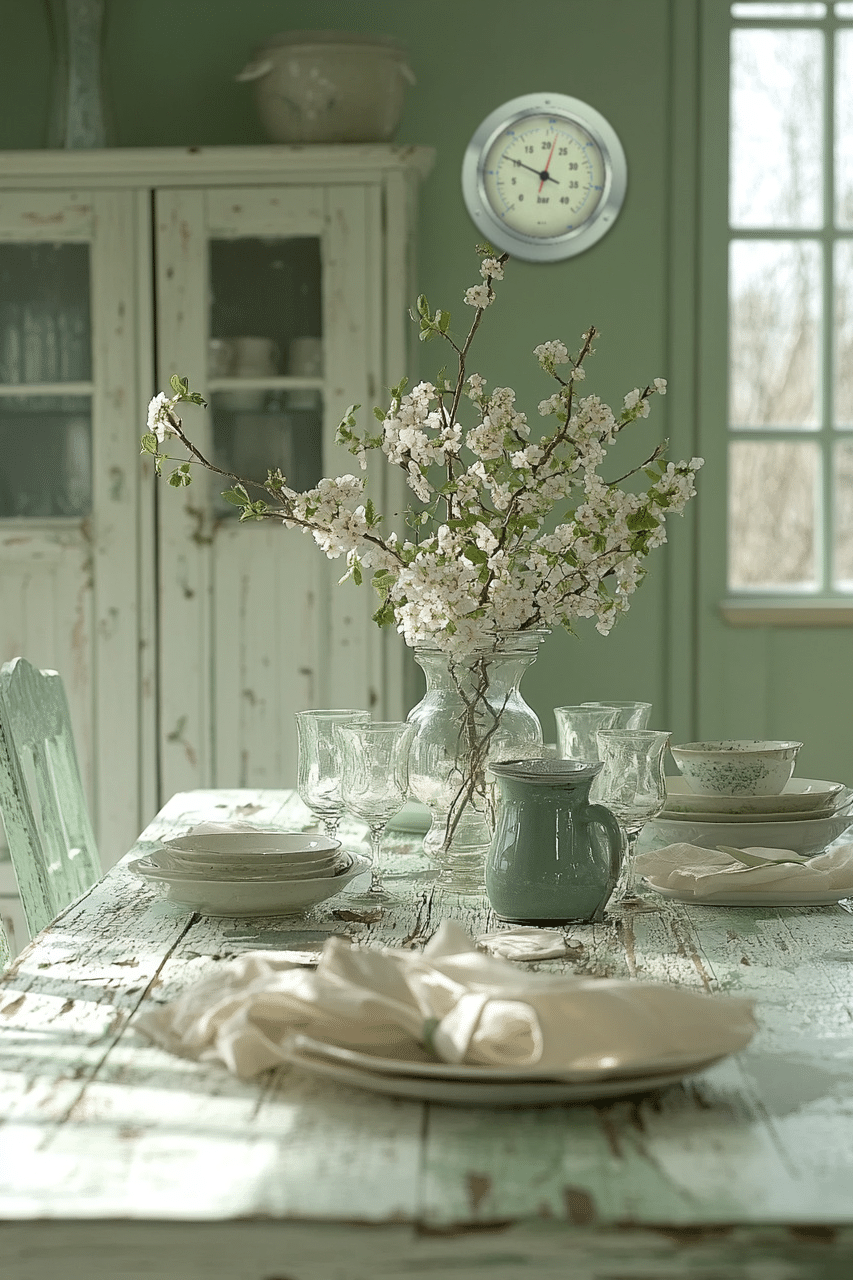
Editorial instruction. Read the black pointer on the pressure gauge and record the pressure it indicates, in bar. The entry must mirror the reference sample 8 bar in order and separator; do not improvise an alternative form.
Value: 10 bar
